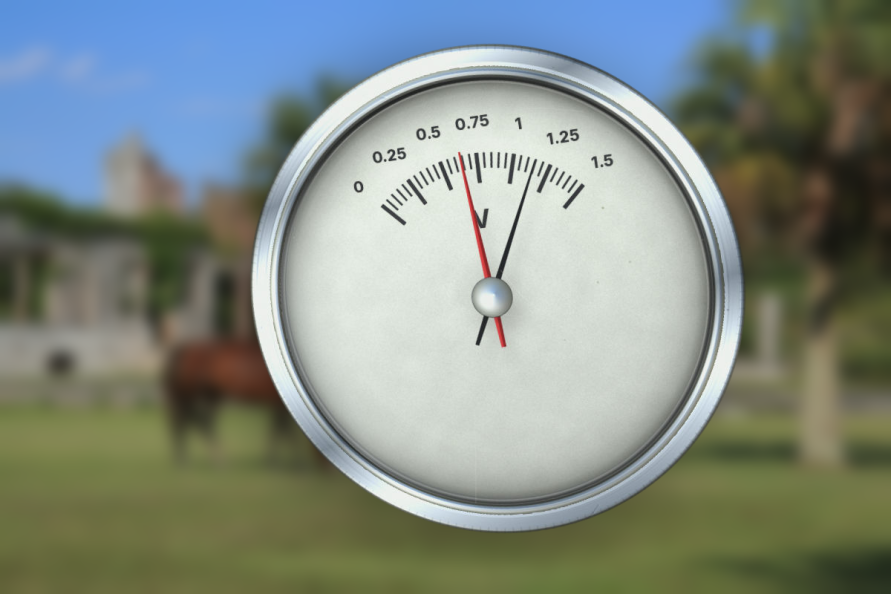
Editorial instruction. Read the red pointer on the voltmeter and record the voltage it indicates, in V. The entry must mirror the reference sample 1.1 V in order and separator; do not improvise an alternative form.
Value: 0.65 V
